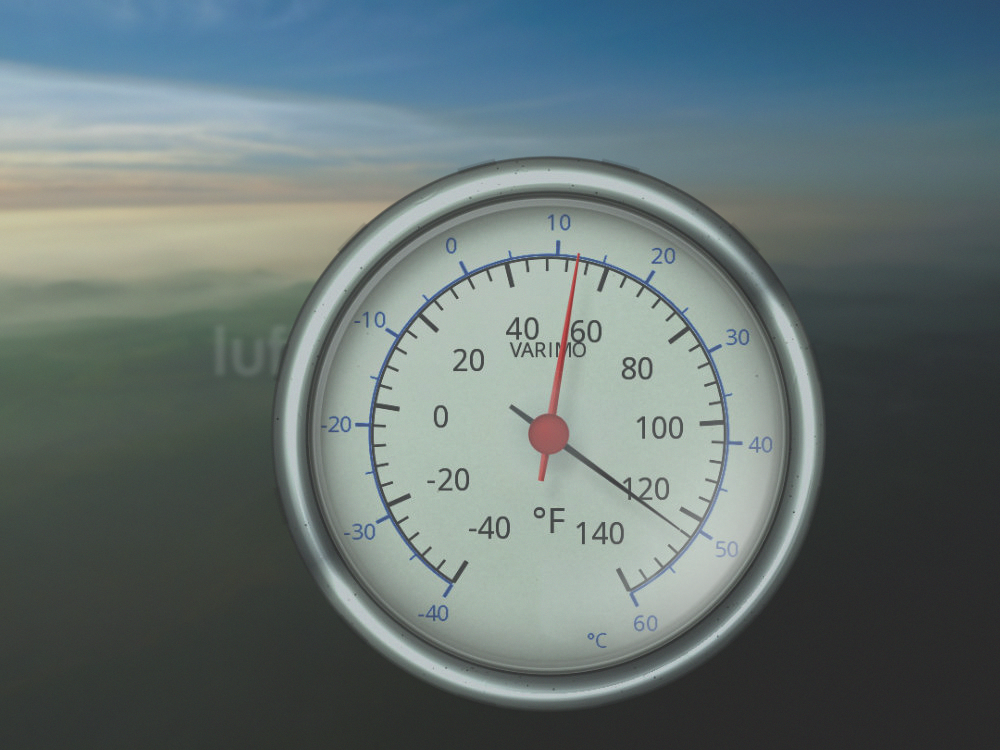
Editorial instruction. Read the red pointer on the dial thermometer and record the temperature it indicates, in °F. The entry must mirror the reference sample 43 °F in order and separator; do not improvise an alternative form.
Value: 54 °F
